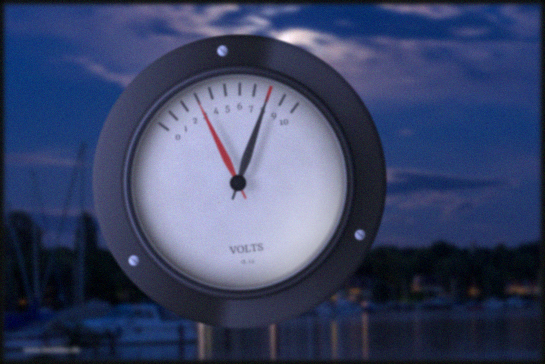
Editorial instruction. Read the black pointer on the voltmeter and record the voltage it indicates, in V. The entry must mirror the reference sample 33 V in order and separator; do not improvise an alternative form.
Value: 8 V
